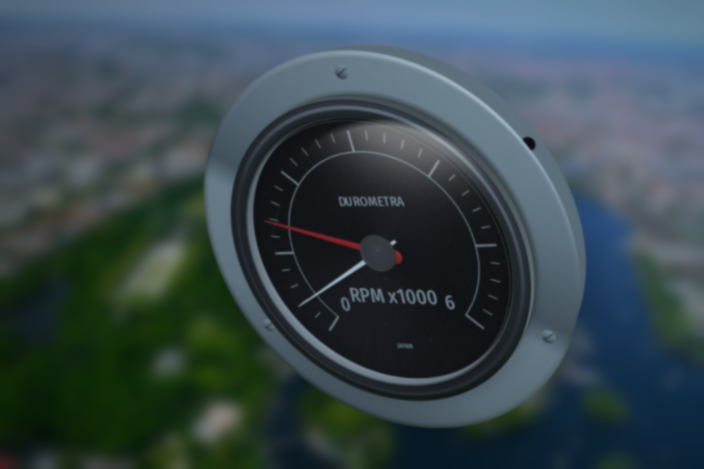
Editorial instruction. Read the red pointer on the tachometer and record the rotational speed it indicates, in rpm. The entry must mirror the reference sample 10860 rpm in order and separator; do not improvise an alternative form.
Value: 1400 rpm
